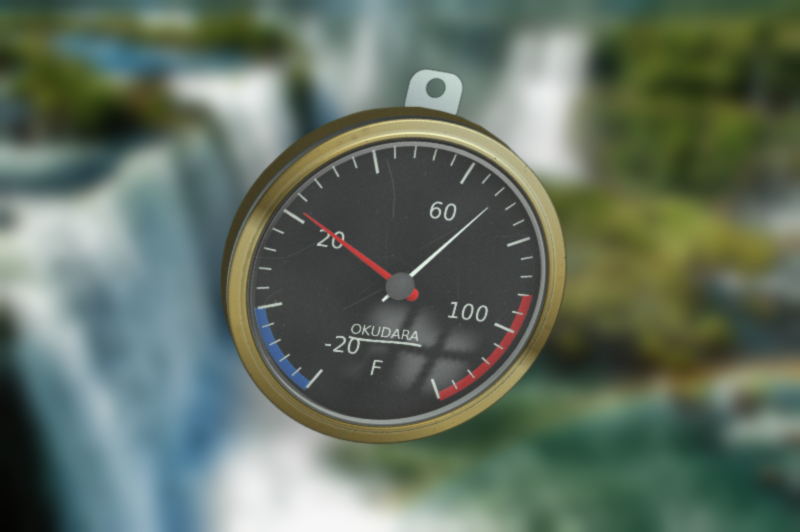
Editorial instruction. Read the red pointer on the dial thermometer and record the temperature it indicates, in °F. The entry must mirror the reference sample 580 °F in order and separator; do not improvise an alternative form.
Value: 22 °F
